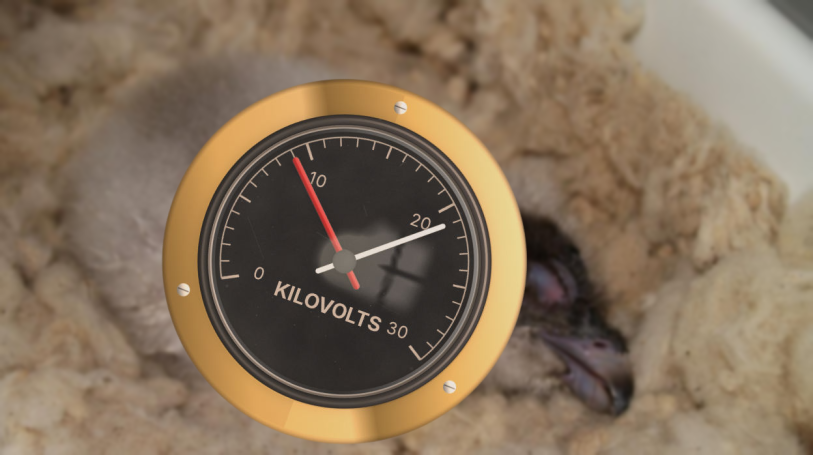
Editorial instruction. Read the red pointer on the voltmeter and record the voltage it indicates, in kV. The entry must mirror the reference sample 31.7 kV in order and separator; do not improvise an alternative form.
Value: 9 kV
